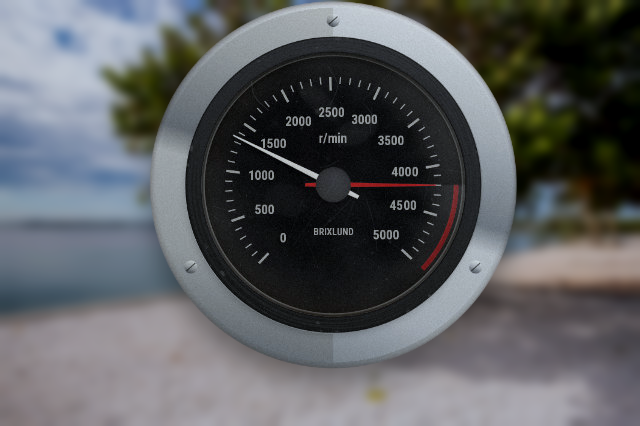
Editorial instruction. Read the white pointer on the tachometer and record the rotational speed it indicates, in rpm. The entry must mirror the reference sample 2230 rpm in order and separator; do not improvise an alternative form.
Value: 1350 rpm
